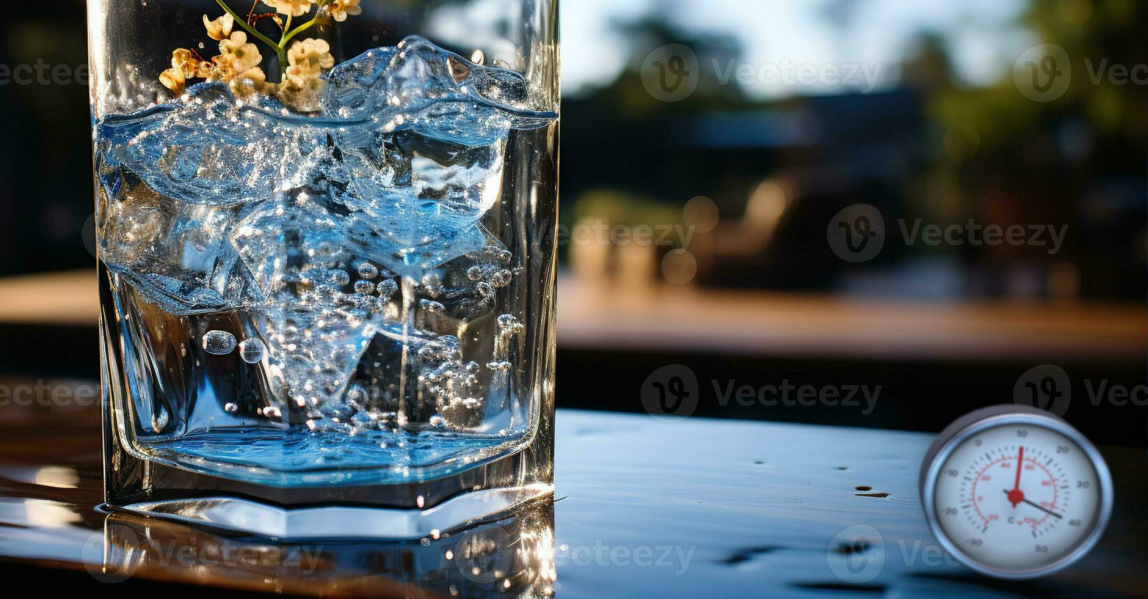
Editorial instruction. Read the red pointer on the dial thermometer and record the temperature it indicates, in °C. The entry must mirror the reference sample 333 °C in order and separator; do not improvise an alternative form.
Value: 10 °C
